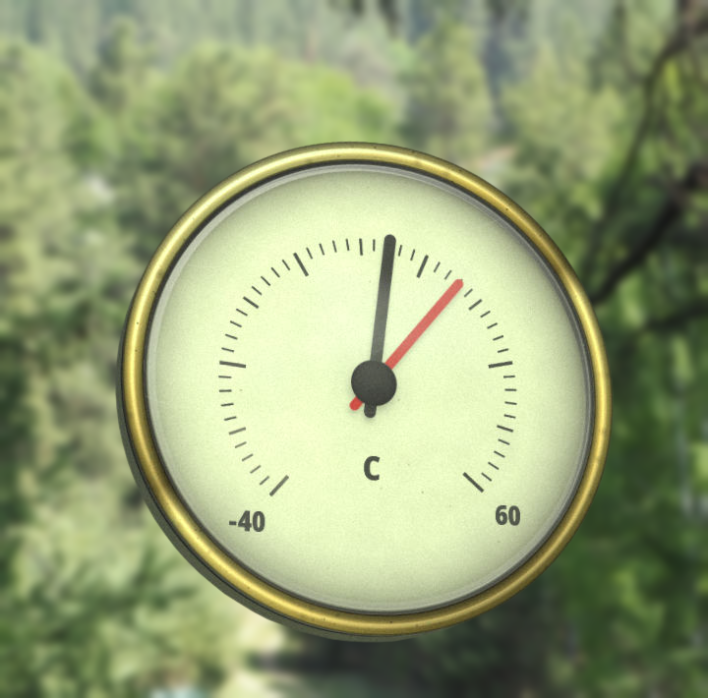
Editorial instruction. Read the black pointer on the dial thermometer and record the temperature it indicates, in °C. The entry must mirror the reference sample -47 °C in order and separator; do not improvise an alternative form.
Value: 14 °C
